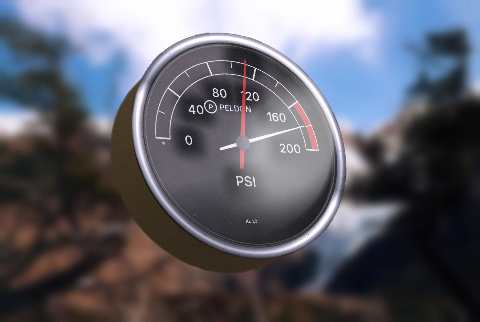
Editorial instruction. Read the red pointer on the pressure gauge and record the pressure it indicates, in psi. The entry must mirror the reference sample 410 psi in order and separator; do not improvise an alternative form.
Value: 110 psi
